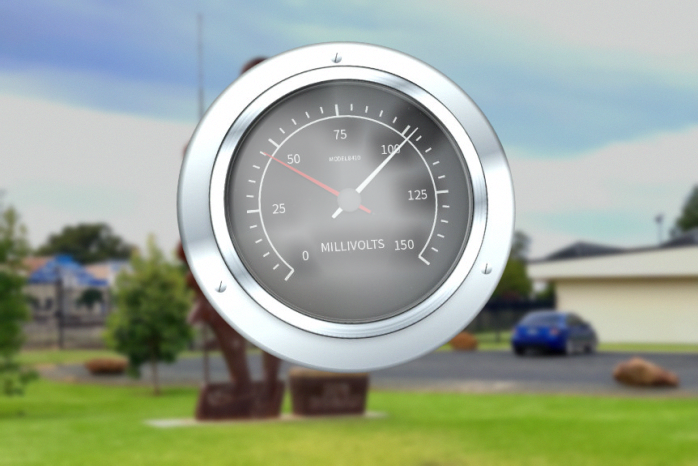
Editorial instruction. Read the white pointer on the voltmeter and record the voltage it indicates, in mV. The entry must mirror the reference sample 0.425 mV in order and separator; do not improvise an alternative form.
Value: 102.5 mV
